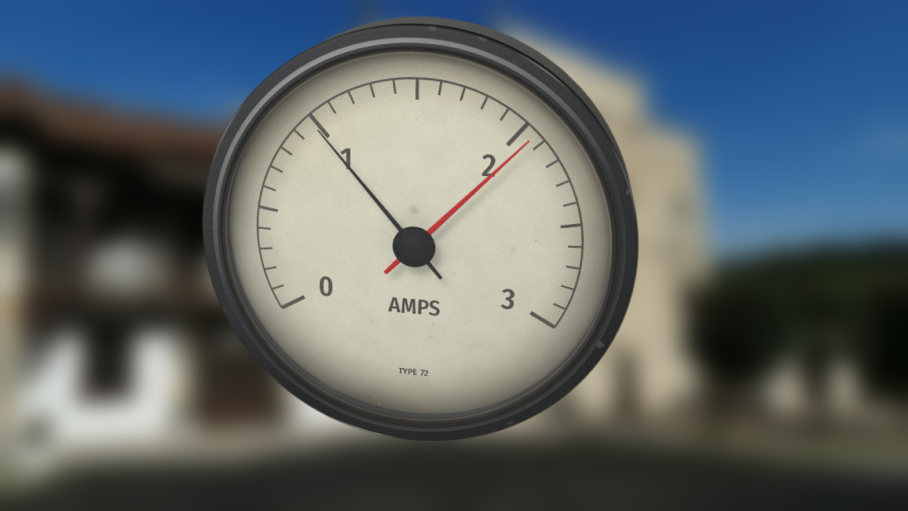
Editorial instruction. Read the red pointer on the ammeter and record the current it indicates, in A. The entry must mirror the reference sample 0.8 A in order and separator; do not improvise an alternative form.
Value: 2.05 A
